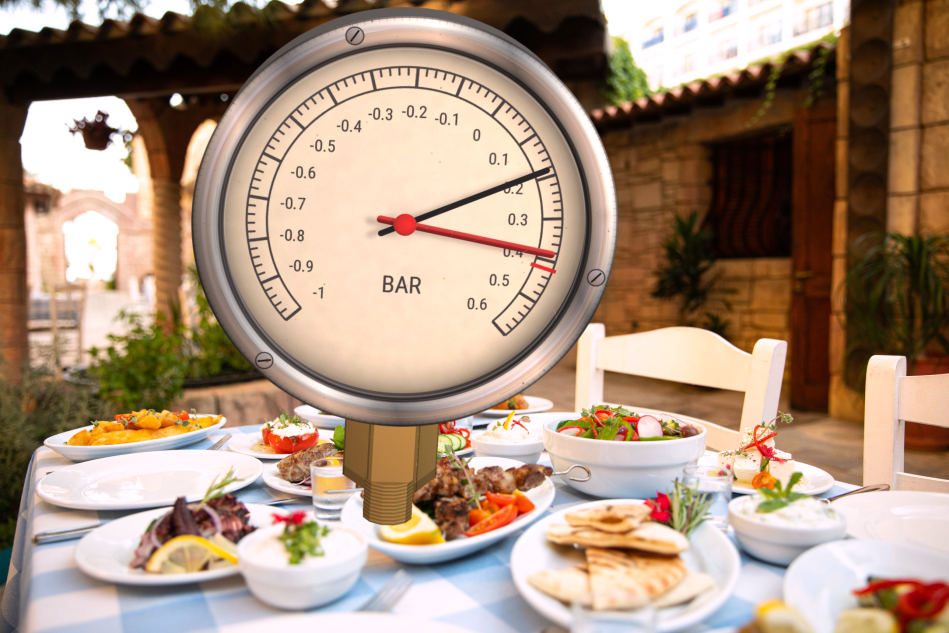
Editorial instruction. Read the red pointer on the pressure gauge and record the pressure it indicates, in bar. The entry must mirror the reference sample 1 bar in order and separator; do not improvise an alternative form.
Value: 0.38 bar
